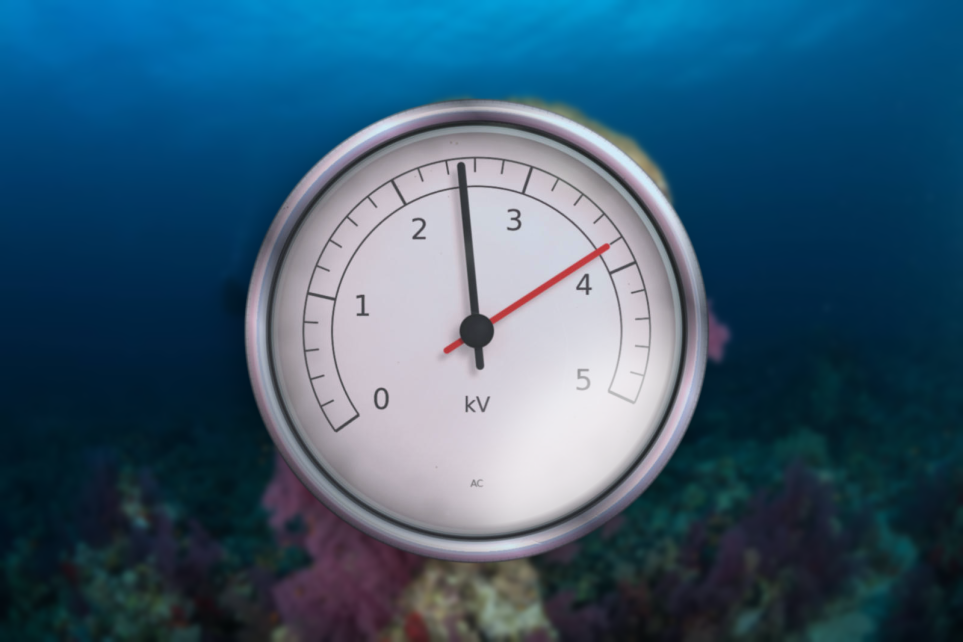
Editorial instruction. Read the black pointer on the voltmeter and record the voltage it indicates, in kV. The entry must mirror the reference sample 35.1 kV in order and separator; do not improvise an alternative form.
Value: 2.5 kV
